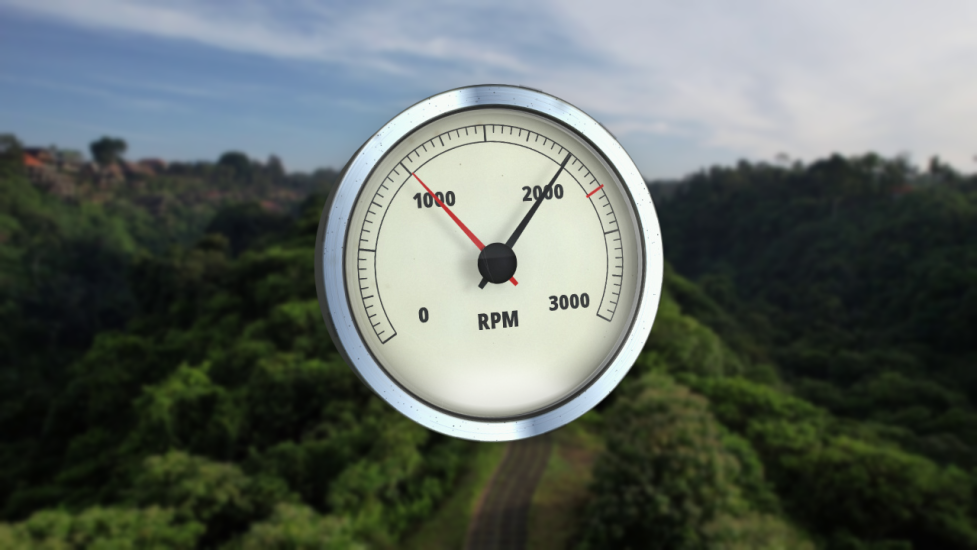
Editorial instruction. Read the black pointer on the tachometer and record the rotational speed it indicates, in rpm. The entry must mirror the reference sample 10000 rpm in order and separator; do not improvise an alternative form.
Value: 2000 rpm
